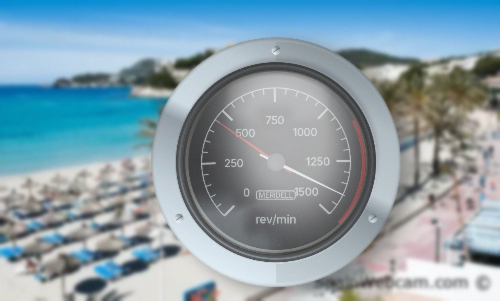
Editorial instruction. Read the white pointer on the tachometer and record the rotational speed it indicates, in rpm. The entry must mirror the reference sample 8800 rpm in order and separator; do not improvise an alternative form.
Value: 1400 rpm
